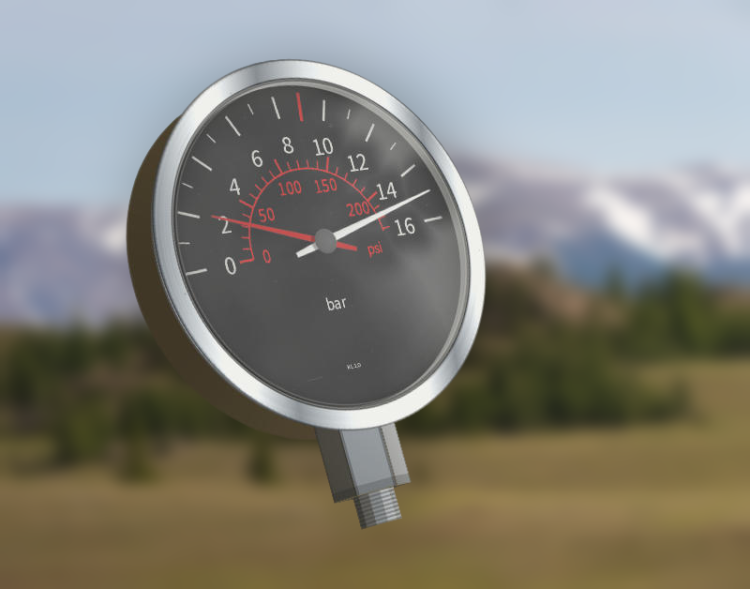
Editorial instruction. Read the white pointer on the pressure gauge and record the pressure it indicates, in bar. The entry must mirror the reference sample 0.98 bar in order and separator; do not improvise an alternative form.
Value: 15 bar
